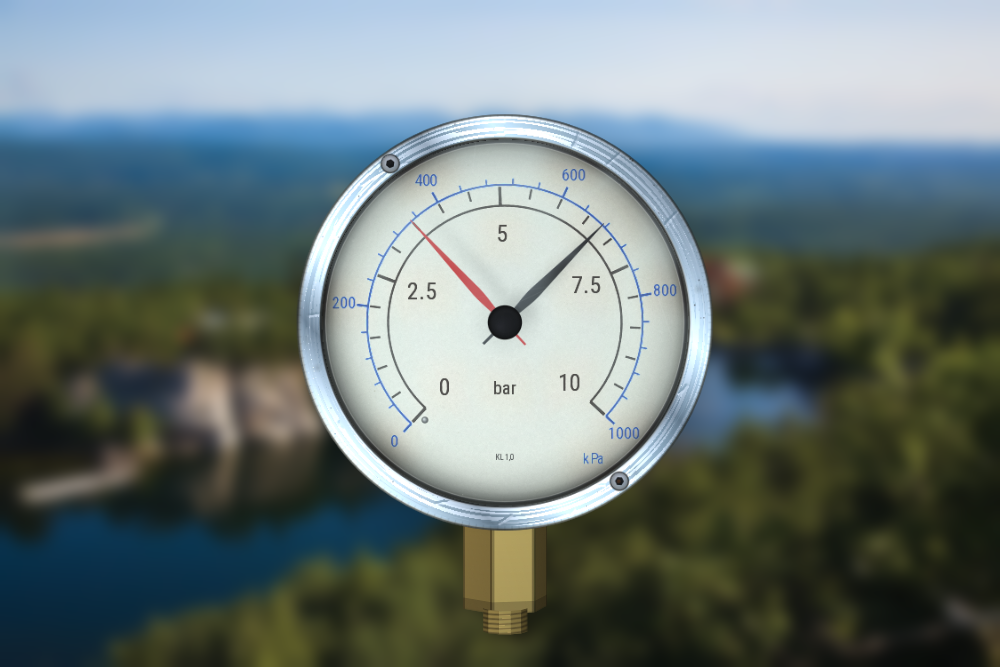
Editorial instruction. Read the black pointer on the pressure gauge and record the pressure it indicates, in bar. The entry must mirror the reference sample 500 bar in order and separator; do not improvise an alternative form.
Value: 6.75 bar
